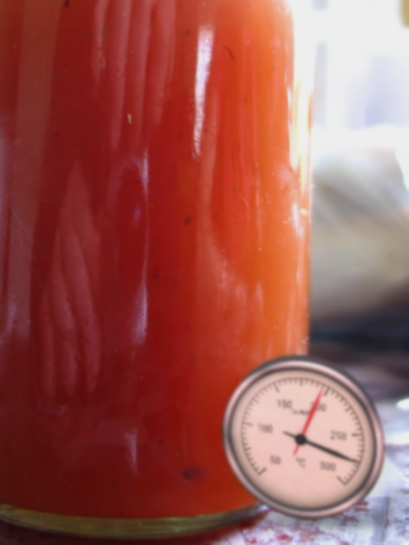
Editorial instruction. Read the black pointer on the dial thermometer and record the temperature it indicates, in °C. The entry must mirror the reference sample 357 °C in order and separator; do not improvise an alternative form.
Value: 275 °C
